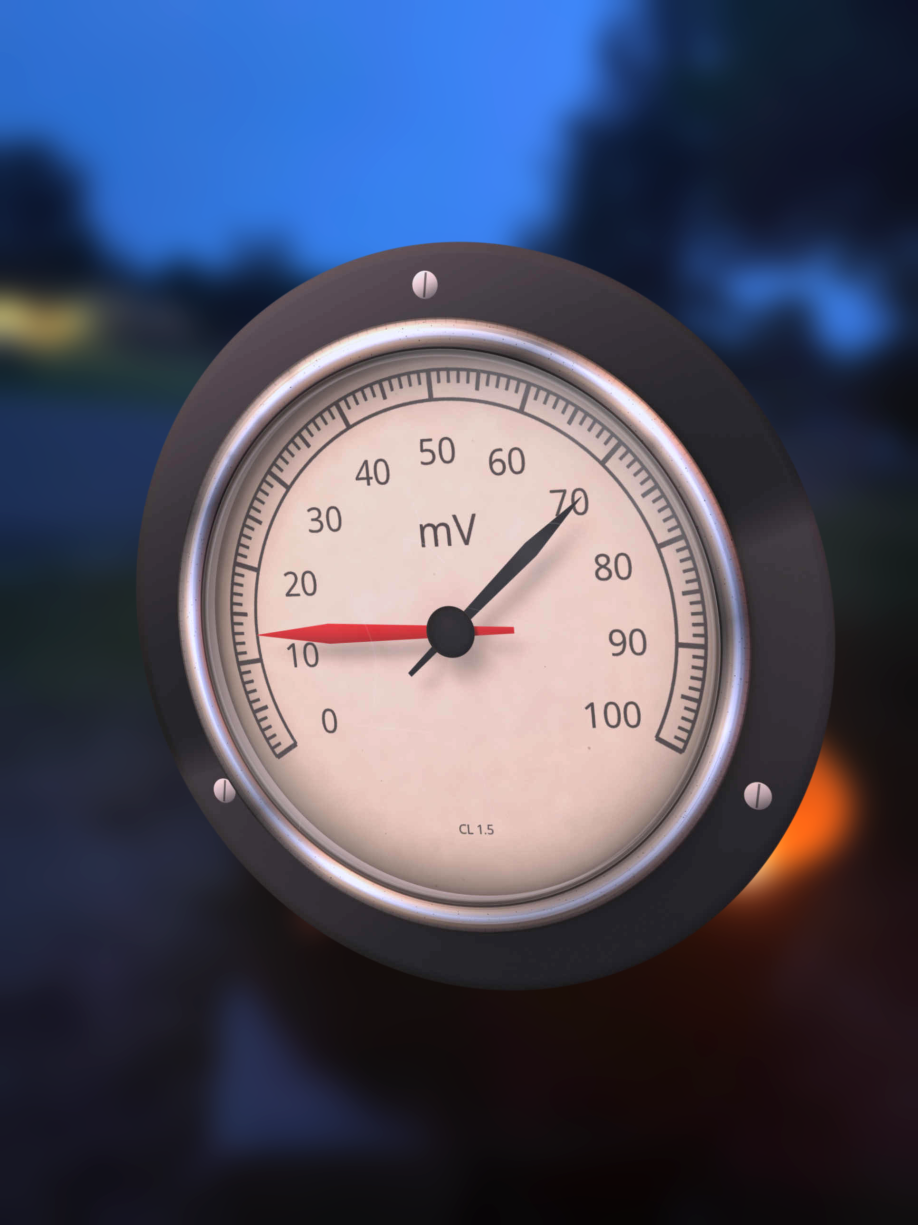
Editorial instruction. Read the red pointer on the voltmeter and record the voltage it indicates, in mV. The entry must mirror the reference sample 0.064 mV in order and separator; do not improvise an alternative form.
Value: 13 mV
